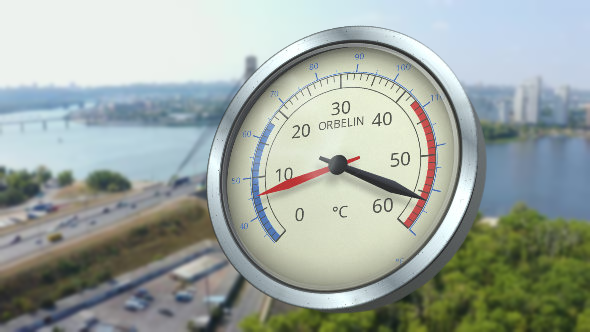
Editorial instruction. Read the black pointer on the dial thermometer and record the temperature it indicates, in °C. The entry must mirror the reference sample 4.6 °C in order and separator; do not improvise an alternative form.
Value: 56 °C
